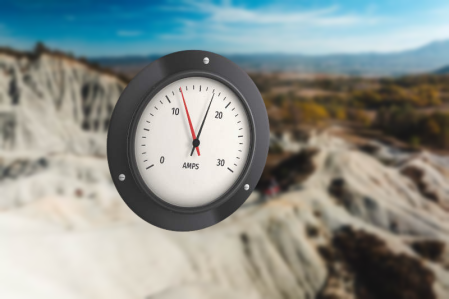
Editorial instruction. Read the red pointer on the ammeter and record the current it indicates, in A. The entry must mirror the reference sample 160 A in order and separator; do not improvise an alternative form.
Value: 12 A
